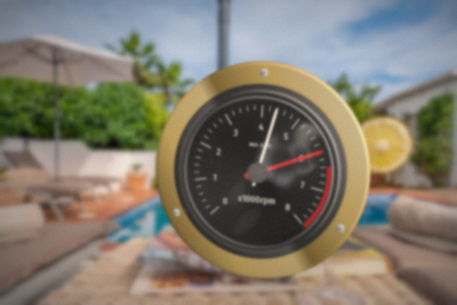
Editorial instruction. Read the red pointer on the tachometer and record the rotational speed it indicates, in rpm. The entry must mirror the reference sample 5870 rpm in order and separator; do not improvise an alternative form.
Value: 6000 rpm
